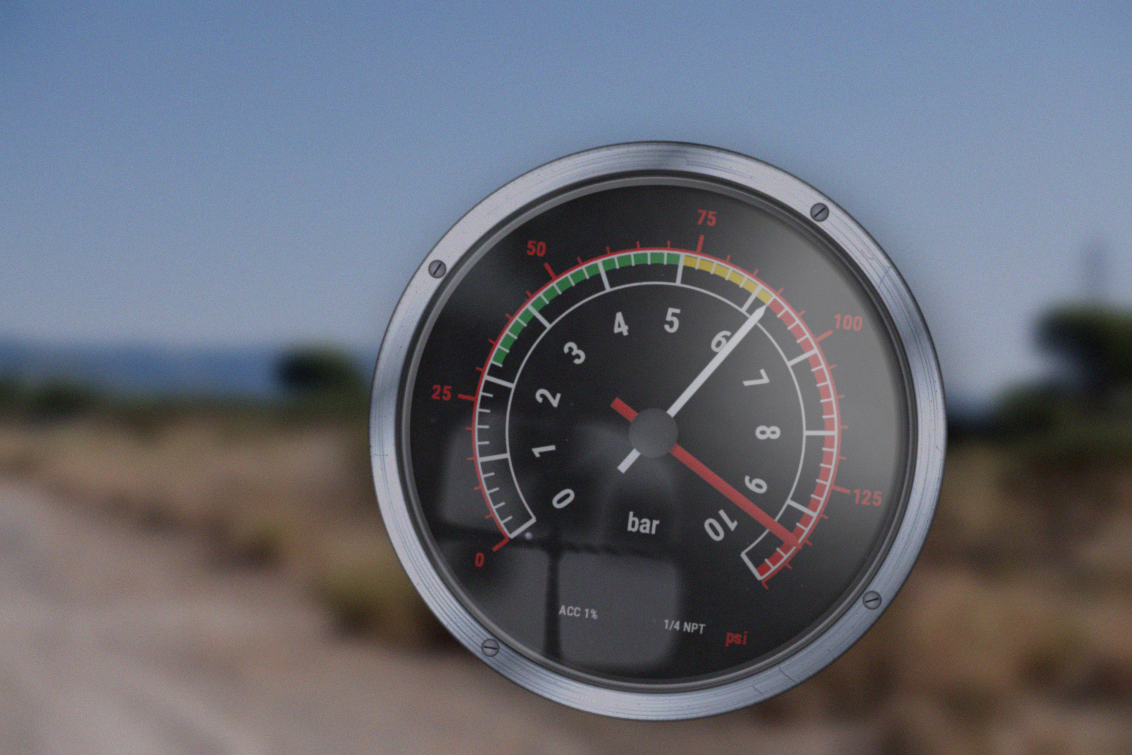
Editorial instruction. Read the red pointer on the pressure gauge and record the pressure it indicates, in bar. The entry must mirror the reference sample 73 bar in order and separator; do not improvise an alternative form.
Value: 9.4 bar
